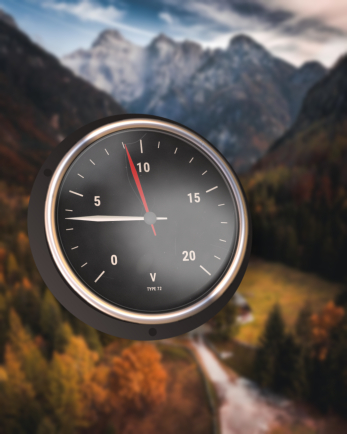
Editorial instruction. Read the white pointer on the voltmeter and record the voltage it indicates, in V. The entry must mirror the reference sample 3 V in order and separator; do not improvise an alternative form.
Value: 3.5 V
